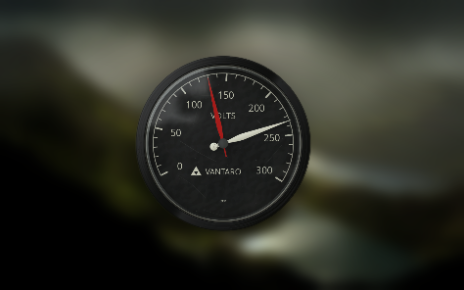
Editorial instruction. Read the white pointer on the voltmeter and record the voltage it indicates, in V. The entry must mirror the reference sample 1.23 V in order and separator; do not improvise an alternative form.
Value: 235 V
